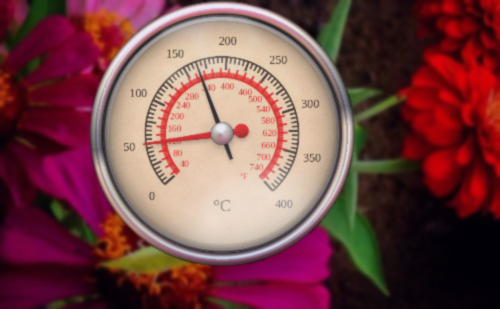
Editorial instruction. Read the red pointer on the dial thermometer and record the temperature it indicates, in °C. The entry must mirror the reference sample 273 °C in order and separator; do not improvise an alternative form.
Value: 50 °C
